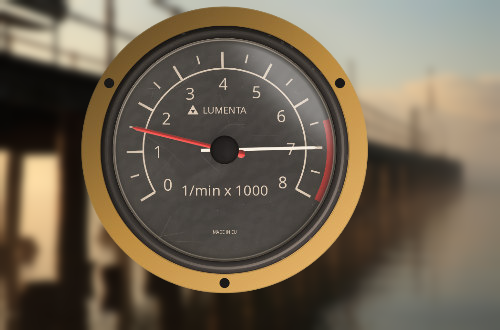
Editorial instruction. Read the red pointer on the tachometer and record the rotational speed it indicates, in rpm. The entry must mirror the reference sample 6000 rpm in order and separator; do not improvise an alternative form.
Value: 1500 rpm
